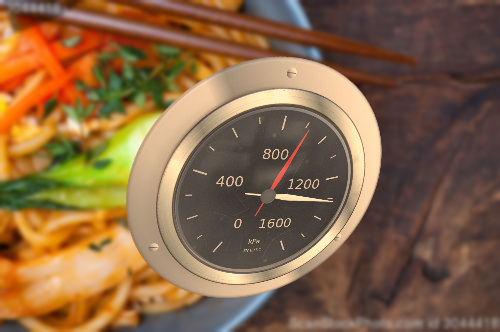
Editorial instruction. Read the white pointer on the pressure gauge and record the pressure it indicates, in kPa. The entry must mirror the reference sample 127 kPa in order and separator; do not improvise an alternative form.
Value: 1300 kPa
